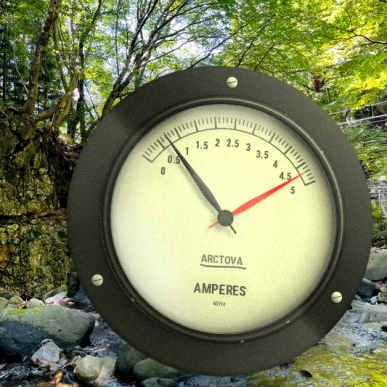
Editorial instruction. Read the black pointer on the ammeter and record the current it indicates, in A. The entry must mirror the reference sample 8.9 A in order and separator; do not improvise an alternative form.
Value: 0.7 A
